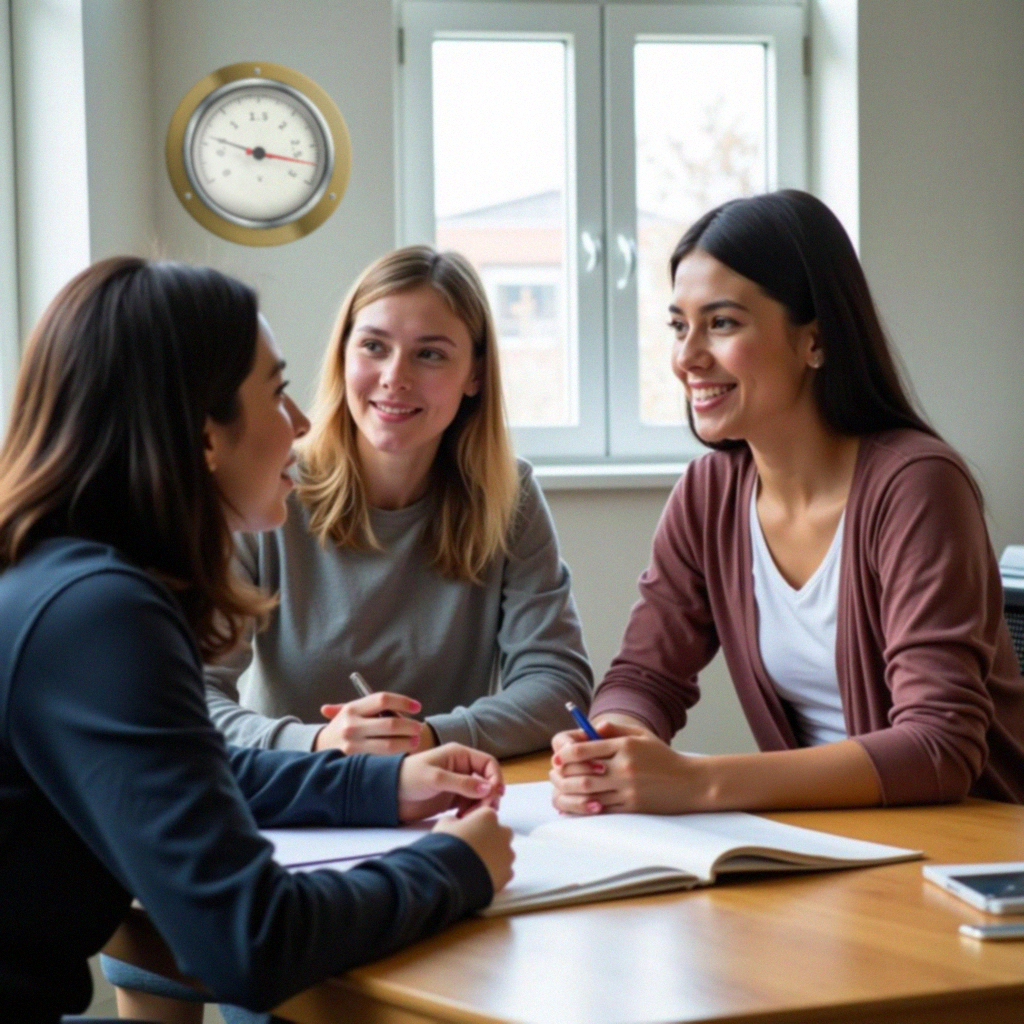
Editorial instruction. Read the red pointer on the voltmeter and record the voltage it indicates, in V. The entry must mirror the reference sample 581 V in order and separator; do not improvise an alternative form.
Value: 2.75 V
